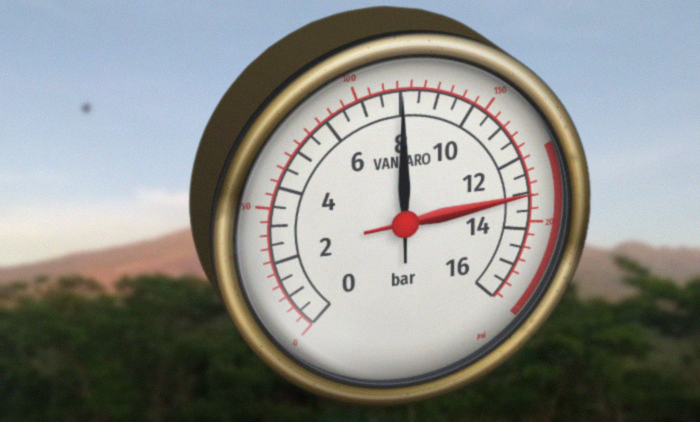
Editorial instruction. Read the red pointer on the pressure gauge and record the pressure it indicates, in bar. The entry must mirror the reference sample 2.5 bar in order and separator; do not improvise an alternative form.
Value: 13 bar
